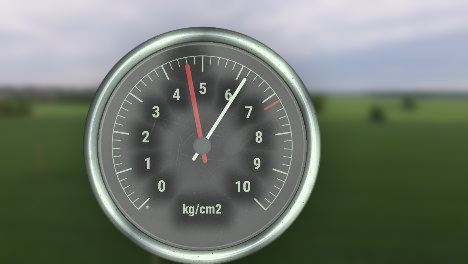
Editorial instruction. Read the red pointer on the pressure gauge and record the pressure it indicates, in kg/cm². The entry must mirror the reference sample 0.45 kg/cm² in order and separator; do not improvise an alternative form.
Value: 4.6 kg/cm²
